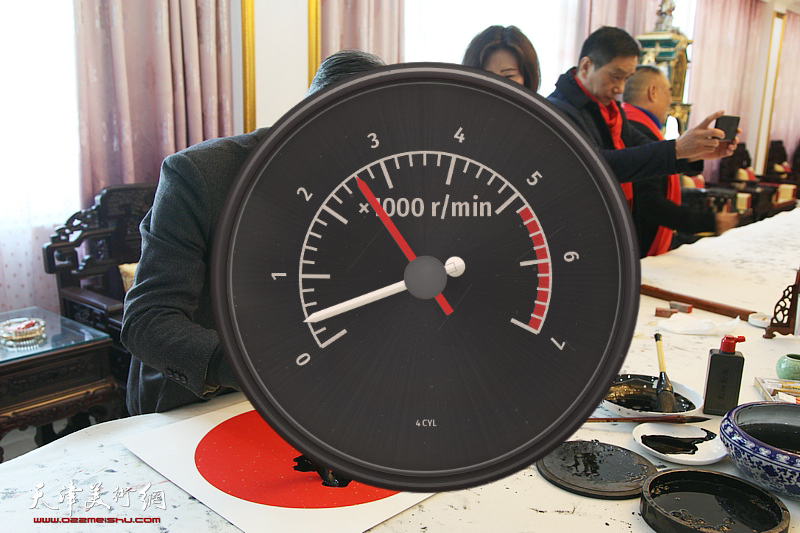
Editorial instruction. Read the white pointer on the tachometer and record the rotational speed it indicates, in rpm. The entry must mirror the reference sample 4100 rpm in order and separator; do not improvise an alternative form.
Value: 400 rpm
